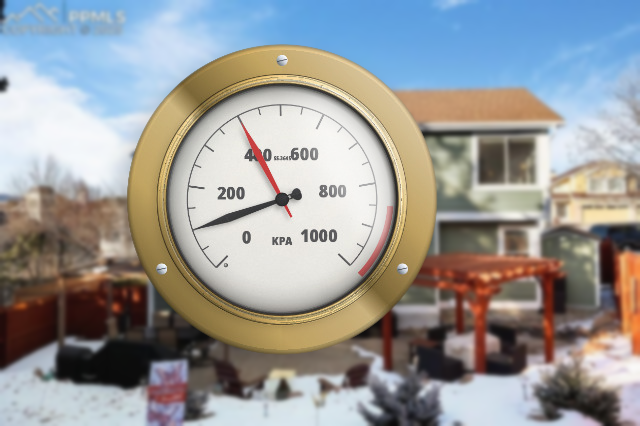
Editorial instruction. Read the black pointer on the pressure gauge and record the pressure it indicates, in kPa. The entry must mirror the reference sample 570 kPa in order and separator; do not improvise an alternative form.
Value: 100 kPa
